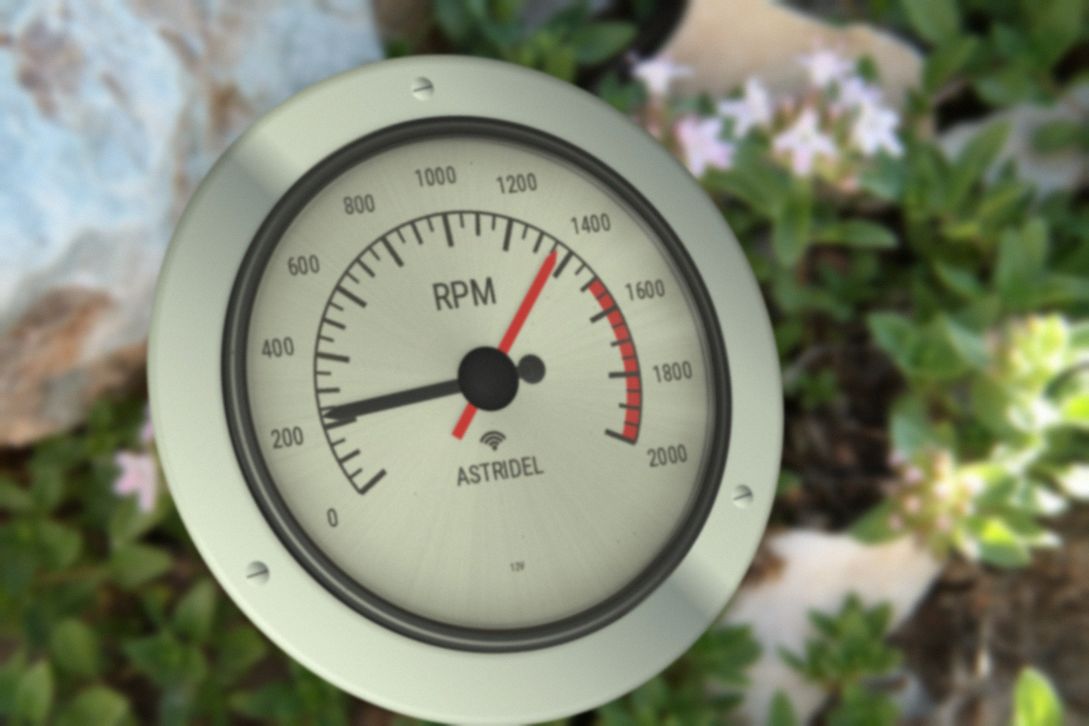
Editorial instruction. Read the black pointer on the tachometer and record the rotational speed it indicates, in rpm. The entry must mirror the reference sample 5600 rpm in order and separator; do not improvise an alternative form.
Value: 225 rpm
